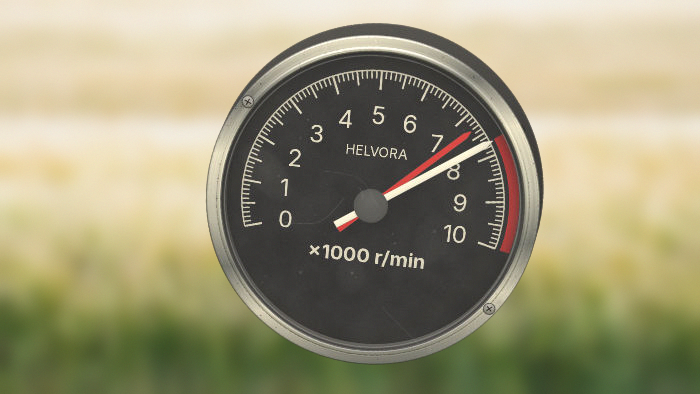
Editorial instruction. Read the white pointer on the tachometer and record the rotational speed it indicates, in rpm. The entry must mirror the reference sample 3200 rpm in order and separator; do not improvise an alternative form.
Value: 7700 rpm
